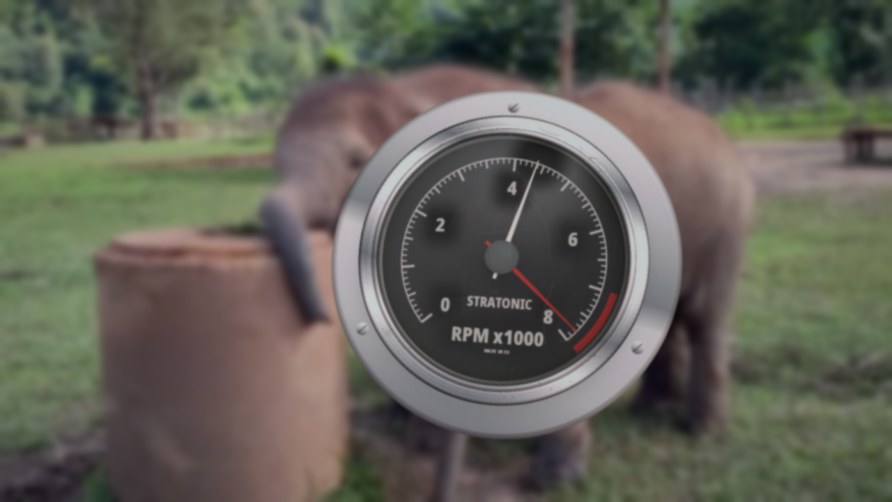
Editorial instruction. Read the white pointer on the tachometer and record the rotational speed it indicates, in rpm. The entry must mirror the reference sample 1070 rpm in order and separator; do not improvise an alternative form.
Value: 4400 rpm
